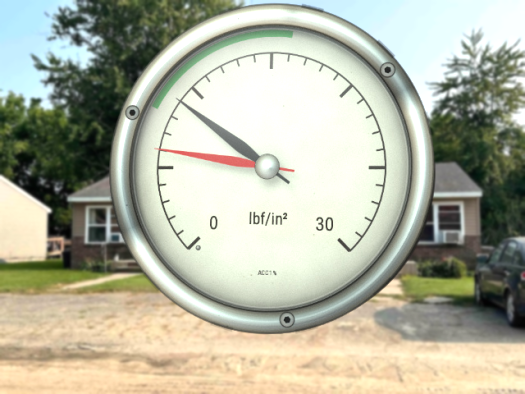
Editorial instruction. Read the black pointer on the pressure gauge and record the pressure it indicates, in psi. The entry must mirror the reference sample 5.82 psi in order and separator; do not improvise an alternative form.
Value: 9 psi
